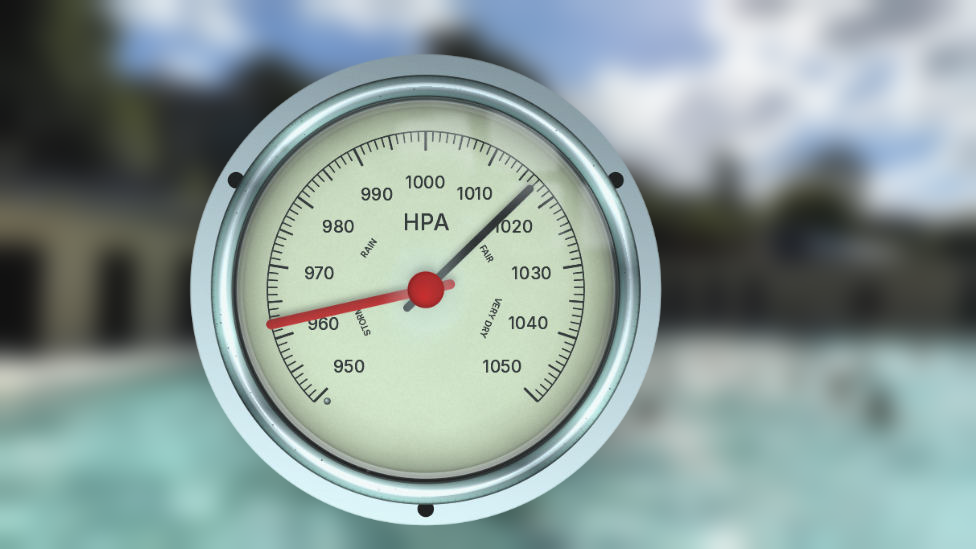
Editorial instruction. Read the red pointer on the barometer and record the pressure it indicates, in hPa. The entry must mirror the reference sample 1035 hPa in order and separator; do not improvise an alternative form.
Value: 962 hPa
